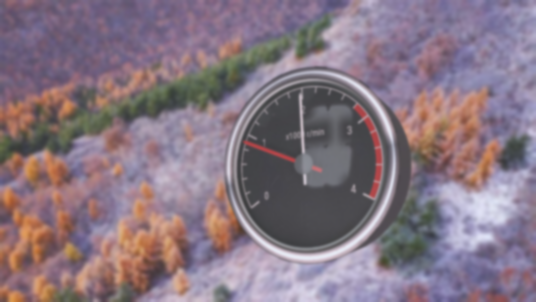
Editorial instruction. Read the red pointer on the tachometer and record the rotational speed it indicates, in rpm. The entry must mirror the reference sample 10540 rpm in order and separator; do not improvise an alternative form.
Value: 900 rpm
